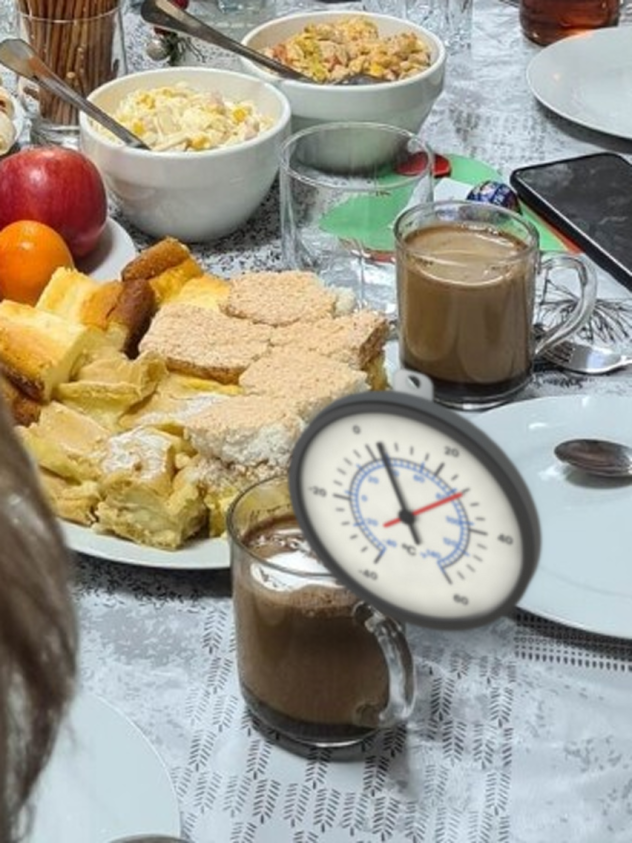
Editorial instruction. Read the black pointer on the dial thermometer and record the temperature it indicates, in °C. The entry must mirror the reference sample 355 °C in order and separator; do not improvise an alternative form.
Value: 4 °C
